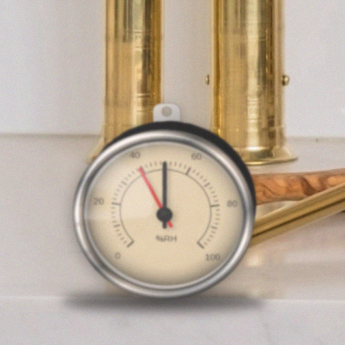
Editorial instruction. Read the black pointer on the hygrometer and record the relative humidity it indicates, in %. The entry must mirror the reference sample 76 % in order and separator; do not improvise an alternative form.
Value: 50 %
